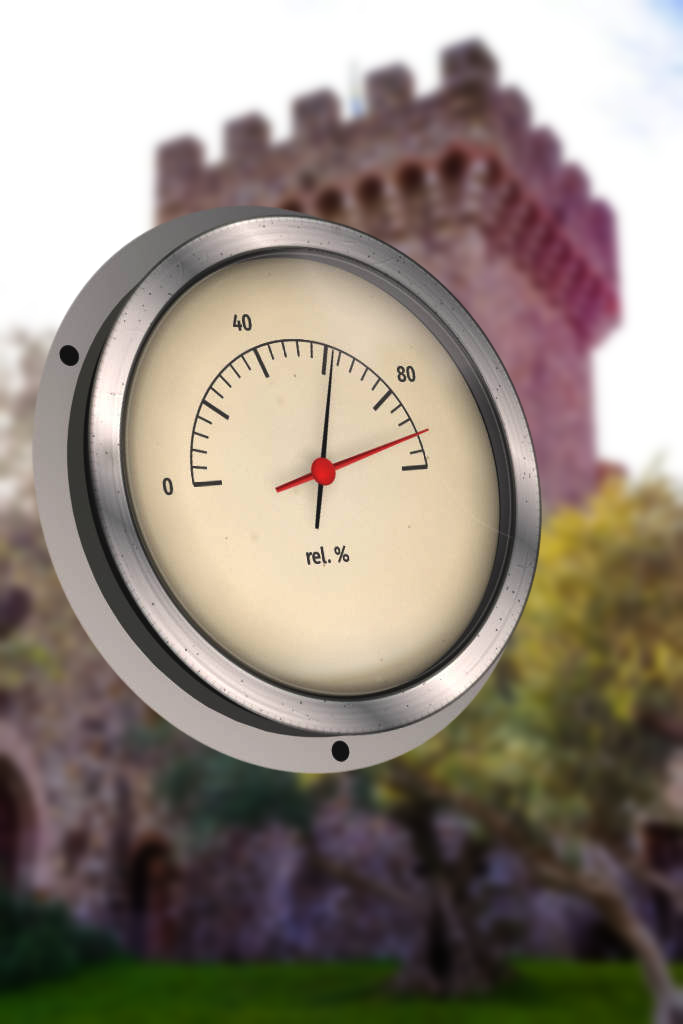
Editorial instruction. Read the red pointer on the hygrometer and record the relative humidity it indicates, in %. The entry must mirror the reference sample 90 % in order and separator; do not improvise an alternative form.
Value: 92 %
